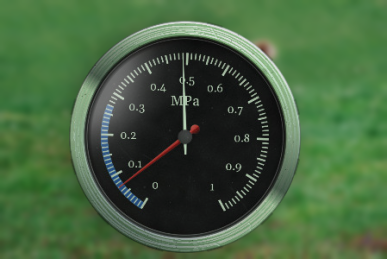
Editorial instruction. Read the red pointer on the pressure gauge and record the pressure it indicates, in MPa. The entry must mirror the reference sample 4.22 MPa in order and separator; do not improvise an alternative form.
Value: 0.07 MPa
